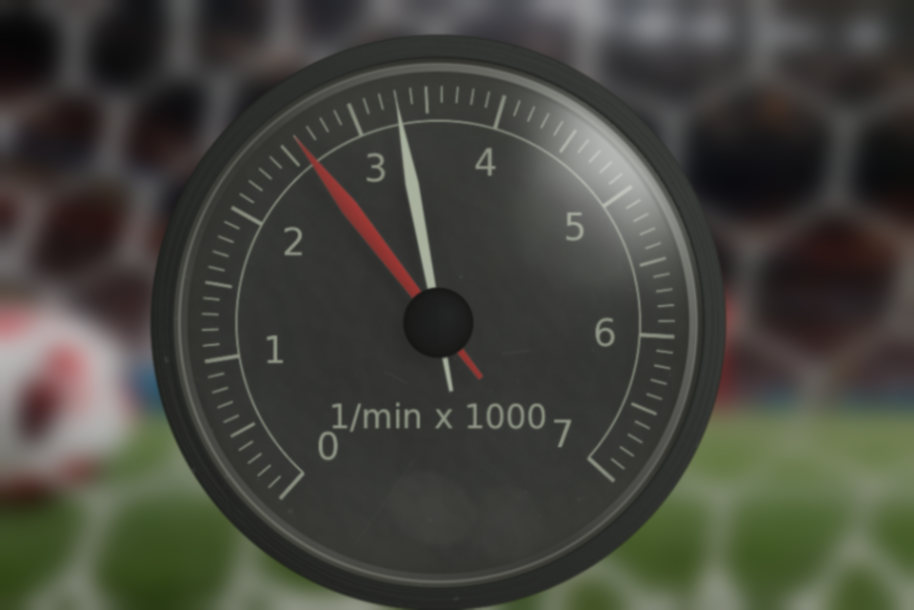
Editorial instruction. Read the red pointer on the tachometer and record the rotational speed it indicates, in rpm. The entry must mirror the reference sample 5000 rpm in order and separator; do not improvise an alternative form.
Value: 2600 rpm
